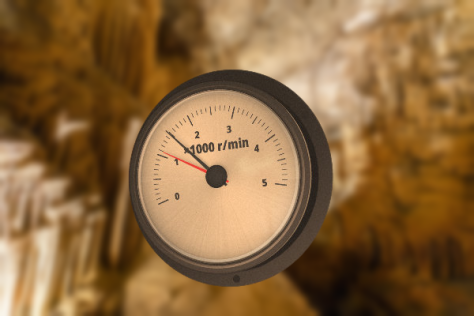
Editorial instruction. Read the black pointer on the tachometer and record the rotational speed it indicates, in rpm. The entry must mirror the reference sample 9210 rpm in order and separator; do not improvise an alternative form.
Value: 1500 rpm
